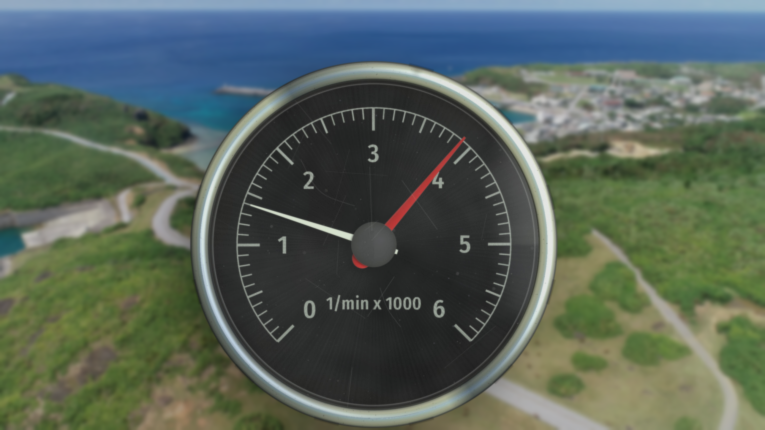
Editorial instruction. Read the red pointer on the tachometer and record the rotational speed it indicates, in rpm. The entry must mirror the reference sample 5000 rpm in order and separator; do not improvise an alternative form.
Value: 3900 rpm
